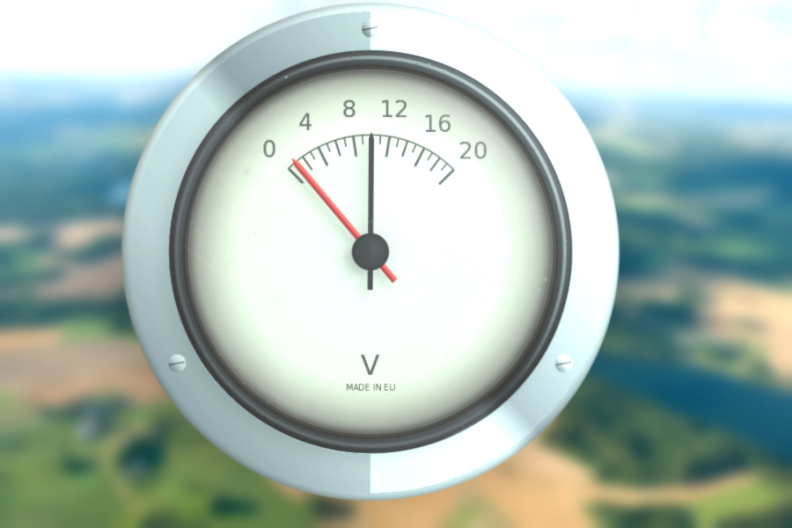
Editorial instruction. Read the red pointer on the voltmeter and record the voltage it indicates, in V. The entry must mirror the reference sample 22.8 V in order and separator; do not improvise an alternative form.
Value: 1 V
